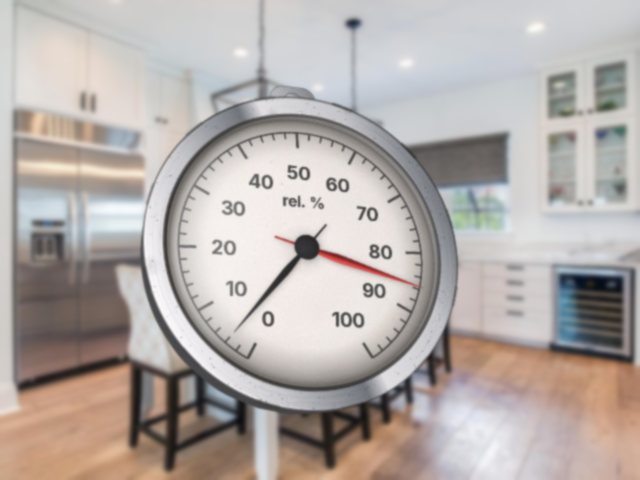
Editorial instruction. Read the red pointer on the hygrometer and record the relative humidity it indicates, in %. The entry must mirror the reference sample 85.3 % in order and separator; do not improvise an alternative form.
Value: 86 %
